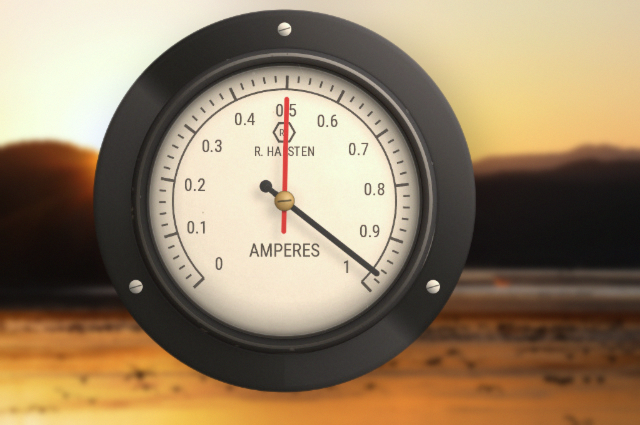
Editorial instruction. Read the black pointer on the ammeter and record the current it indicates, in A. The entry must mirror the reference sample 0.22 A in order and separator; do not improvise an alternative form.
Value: 0.97 A
